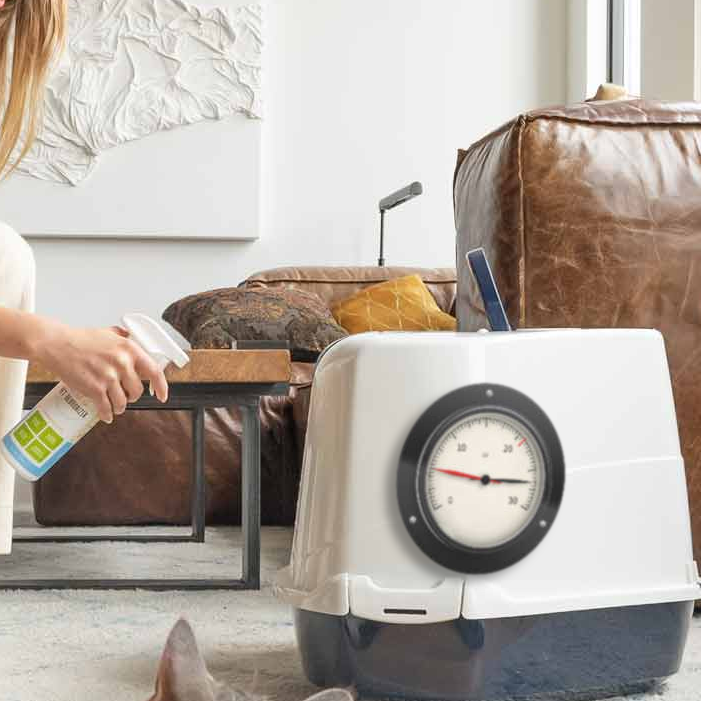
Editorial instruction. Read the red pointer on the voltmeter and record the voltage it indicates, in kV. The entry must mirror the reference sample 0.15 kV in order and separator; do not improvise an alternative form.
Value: 5 kV
